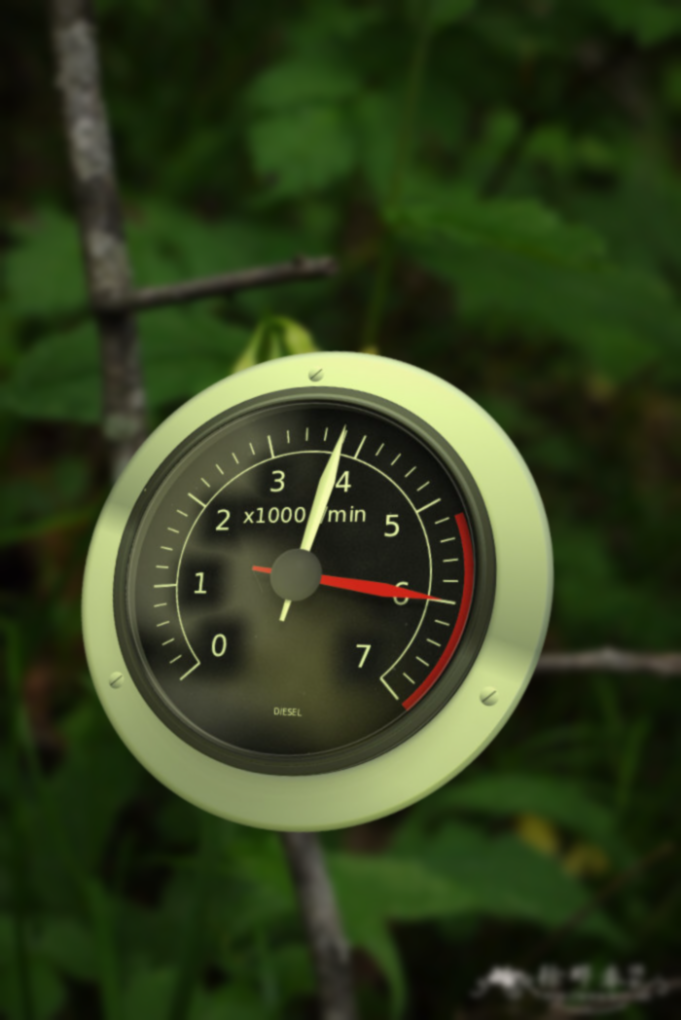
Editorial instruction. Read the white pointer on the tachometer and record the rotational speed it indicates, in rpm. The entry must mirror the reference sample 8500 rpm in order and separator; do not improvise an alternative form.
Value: 3800 rpm
